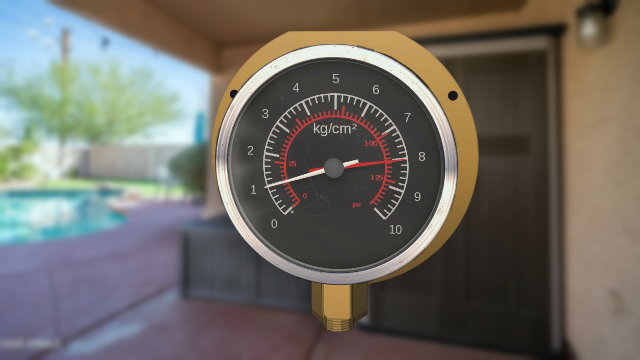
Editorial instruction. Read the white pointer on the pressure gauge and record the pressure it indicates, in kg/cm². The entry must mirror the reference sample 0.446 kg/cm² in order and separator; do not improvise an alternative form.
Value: 1 kg/cm²
